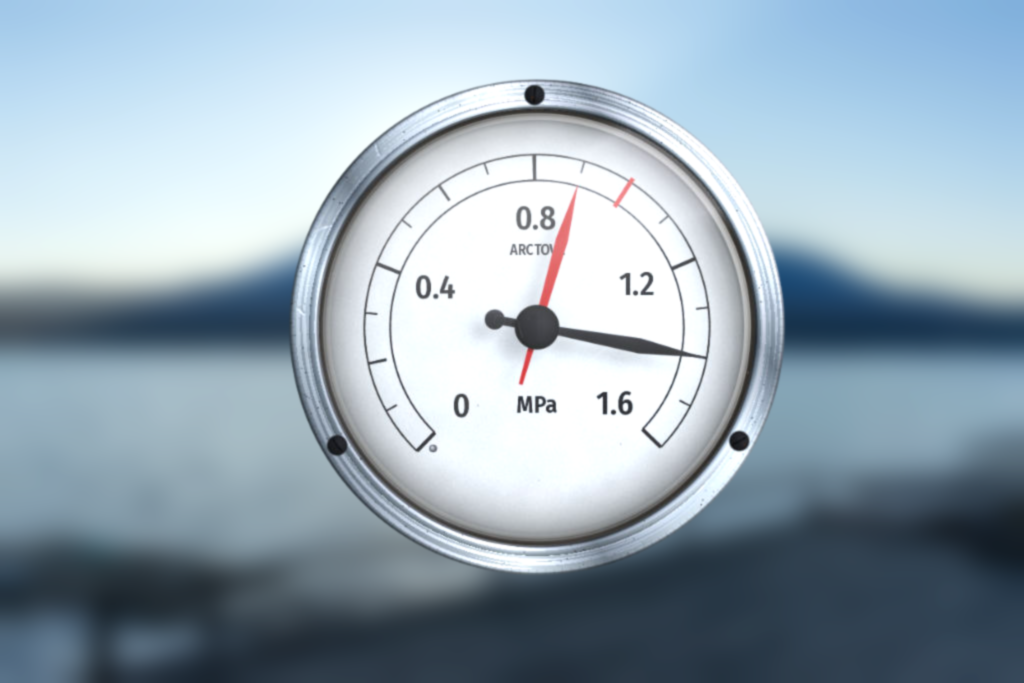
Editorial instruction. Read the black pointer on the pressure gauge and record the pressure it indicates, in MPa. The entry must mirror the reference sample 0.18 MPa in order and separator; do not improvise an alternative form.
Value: 1.4 MPa
